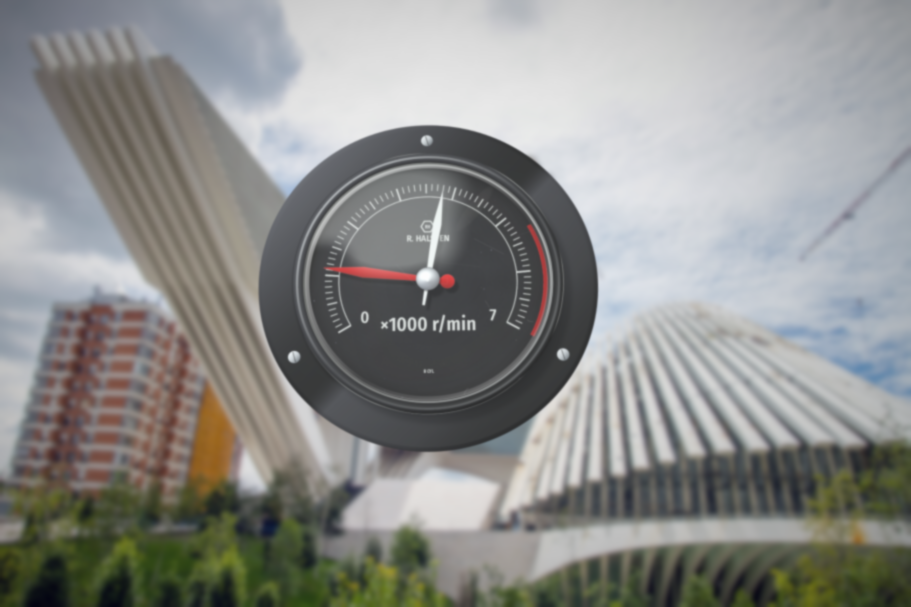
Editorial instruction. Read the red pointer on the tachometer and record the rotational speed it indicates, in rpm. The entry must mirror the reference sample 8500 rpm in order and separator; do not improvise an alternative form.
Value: 1100 rpm
